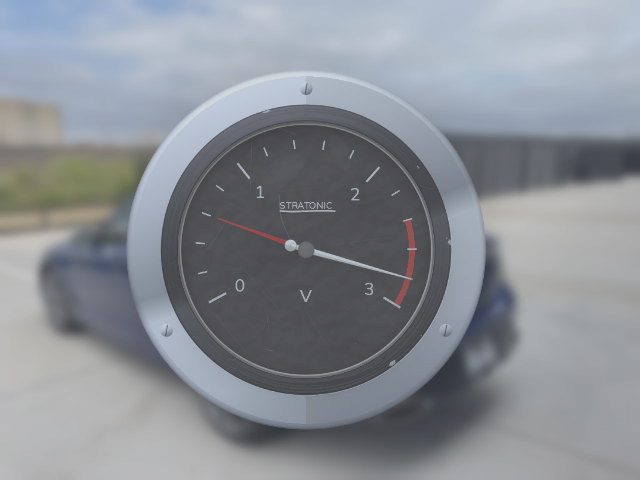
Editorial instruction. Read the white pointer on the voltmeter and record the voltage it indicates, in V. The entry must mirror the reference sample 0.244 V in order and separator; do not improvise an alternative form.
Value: 2.8 V
